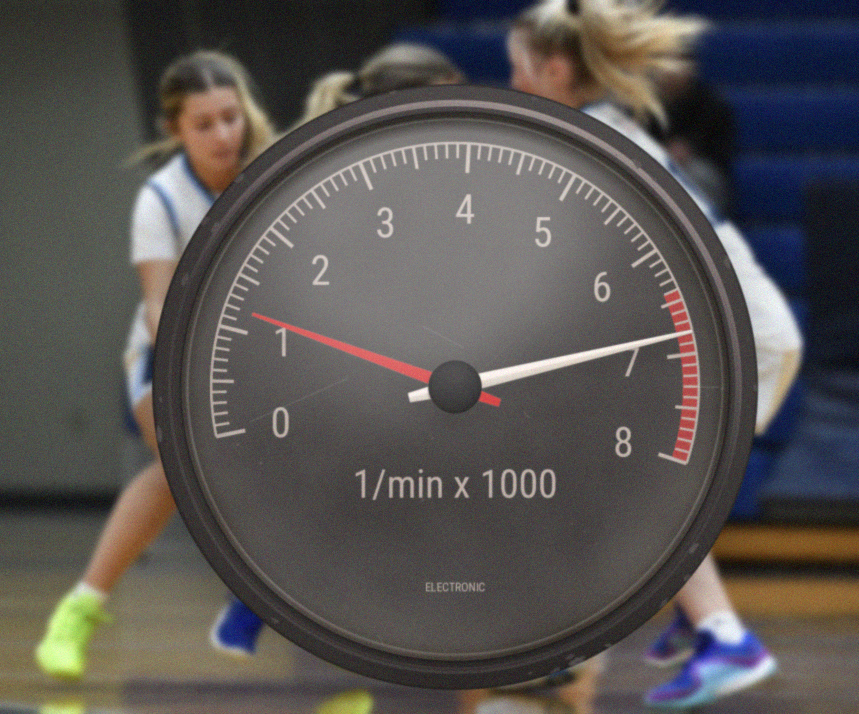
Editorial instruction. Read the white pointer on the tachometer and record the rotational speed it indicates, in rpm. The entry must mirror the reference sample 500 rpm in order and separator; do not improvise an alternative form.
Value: 6800 rpm
